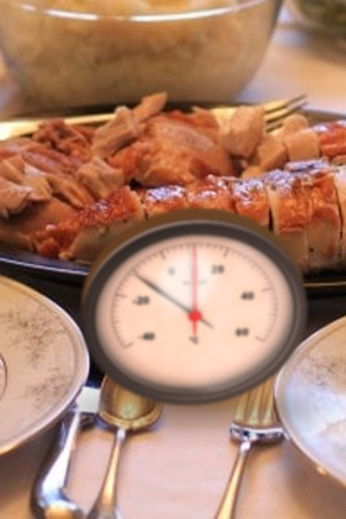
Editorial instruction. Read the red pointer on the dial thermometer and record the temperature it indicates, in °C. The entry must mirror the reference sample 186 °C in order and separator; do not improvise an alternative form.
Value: 10 °C
